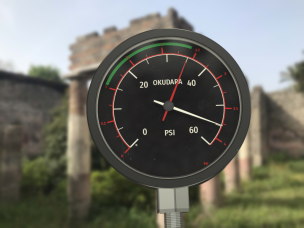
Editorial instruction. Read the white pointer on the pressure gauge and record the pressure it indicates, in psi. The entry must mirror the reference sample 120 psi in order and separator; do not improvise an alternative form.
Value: 55 psi
